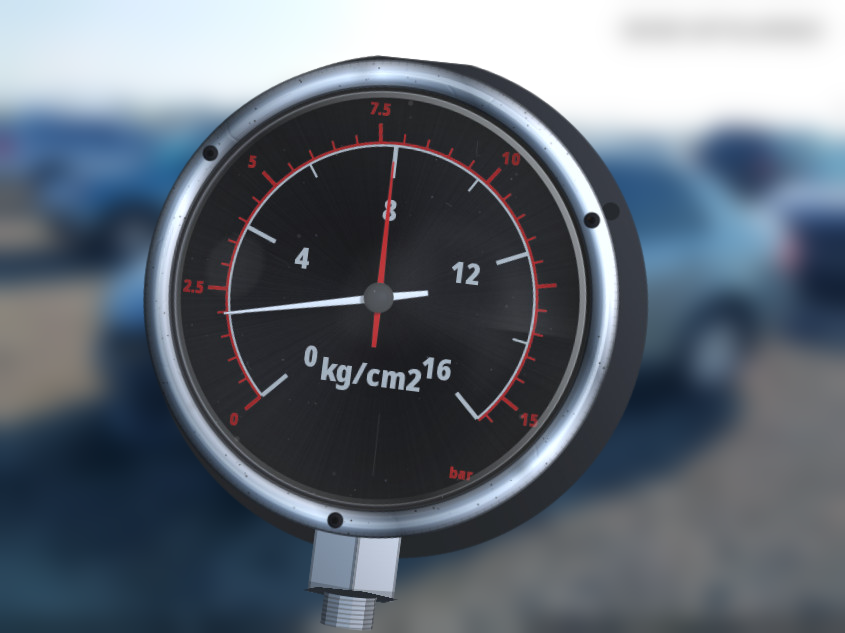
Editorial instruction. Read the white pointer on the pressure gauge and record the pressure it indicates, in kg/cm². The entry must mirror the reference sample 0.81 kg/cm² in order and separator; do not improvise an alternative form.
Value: 2 kg/cm²
